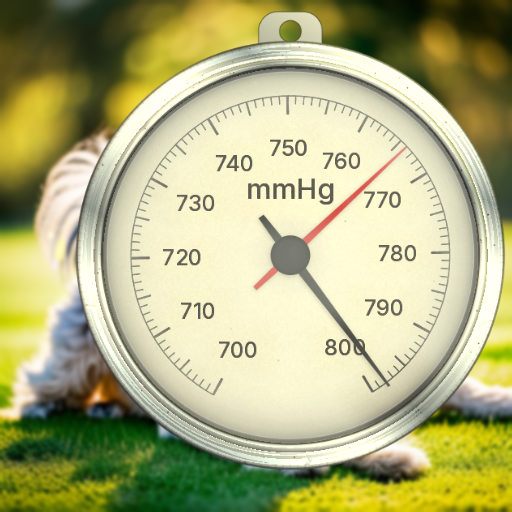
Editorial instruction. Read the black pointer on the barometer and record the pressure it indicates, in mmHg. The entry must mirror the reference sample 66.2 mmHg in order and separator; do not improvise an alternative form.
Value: 798 mmHg
